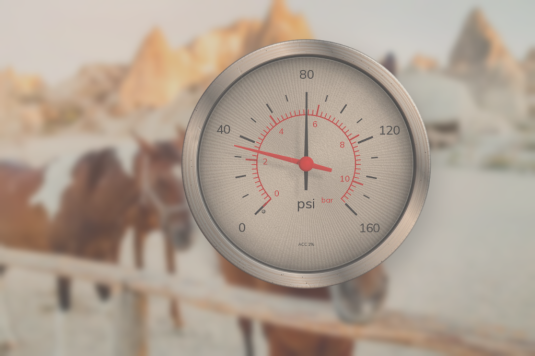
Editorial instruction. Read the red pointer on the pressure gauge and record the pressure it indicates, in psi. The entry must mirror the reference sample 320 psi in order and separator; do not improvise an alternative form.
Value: 35 psi
